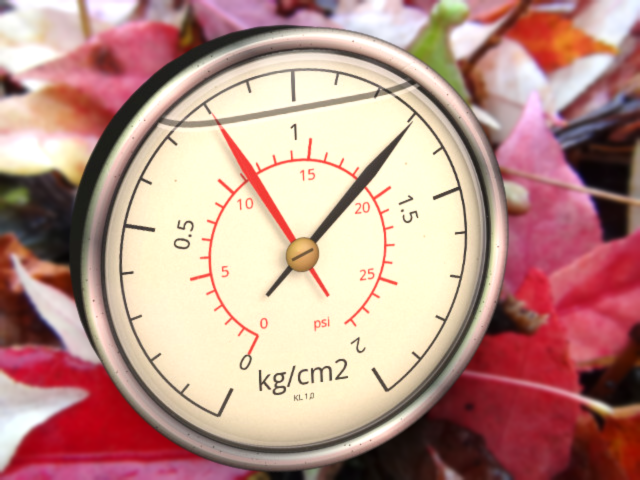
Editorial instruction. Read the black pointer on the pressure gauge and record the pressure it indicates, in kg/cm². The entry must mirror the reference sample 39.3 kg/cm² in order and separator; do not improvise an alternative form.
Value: 1.3 kg/cm²
